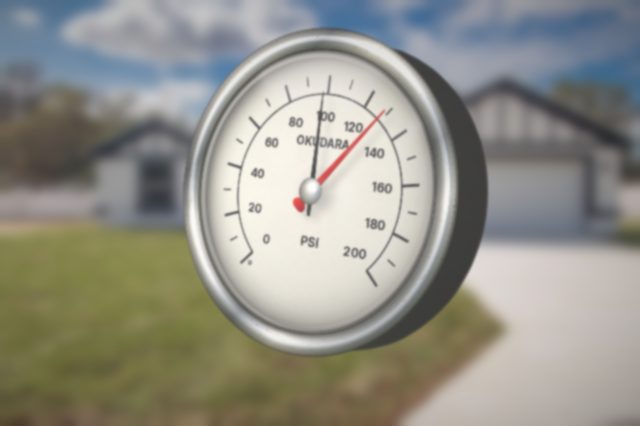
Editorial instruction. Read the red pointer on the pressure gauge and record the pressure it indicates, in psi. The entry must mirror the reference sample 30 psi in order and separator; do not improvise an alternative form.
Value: 130 psi
